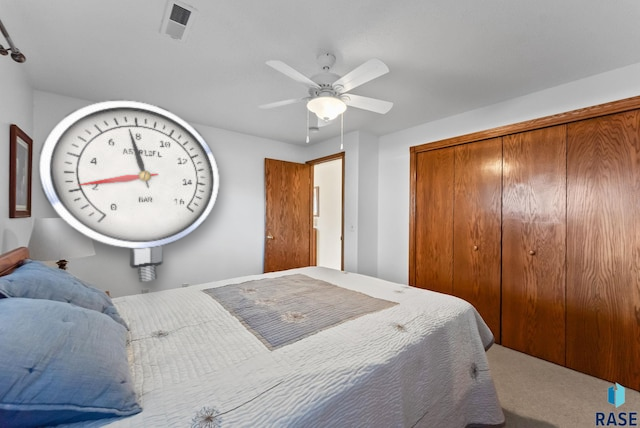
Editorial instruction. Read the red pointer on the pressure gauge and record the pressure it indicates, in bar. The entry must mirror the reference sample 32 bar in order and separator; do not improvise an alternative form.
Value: 2.25 bar
